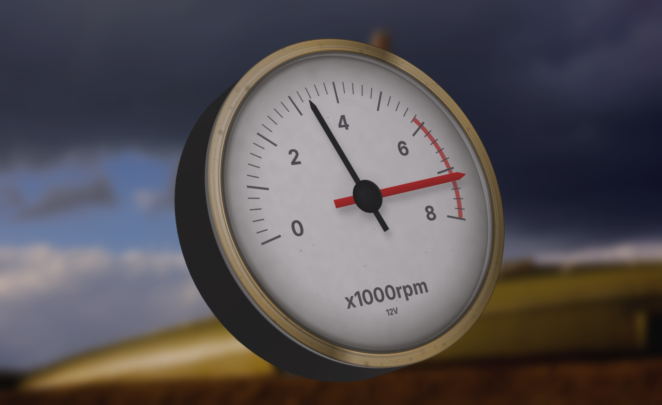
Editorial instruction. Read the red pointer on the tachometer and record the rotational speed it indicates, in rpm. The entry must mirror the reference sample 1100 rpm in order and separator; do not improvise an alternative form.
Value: 7200 rpm
